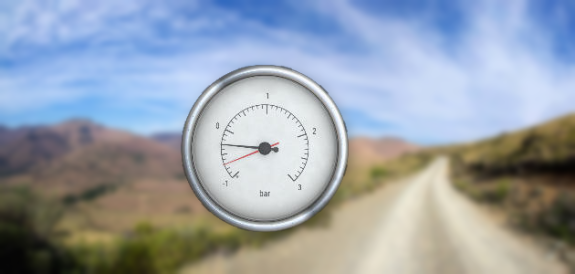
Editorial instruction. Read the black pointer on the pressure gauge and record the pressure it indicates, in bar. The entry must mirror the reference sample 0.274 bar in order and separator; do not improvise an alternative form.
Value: -0.3 bar
